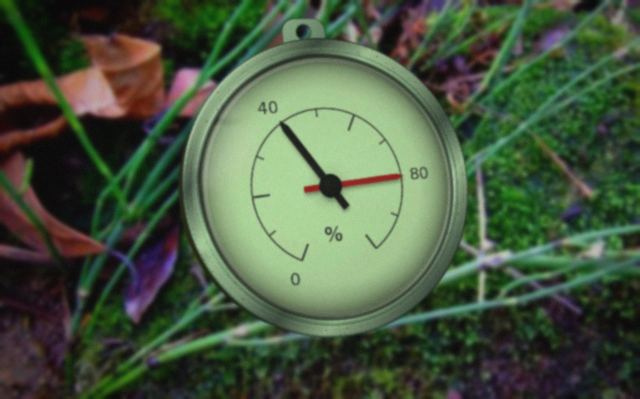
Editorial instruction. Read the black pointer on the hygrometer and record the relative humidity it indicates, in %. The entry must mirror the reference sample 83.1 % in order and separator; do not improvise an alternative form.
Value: 40 %
